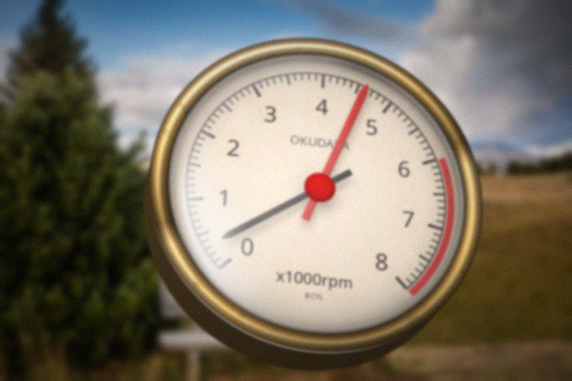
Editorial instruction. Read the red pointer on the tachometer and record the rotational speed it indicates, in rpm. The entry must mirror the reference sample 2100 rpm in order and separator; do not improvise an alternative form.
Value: 4600 rpm
